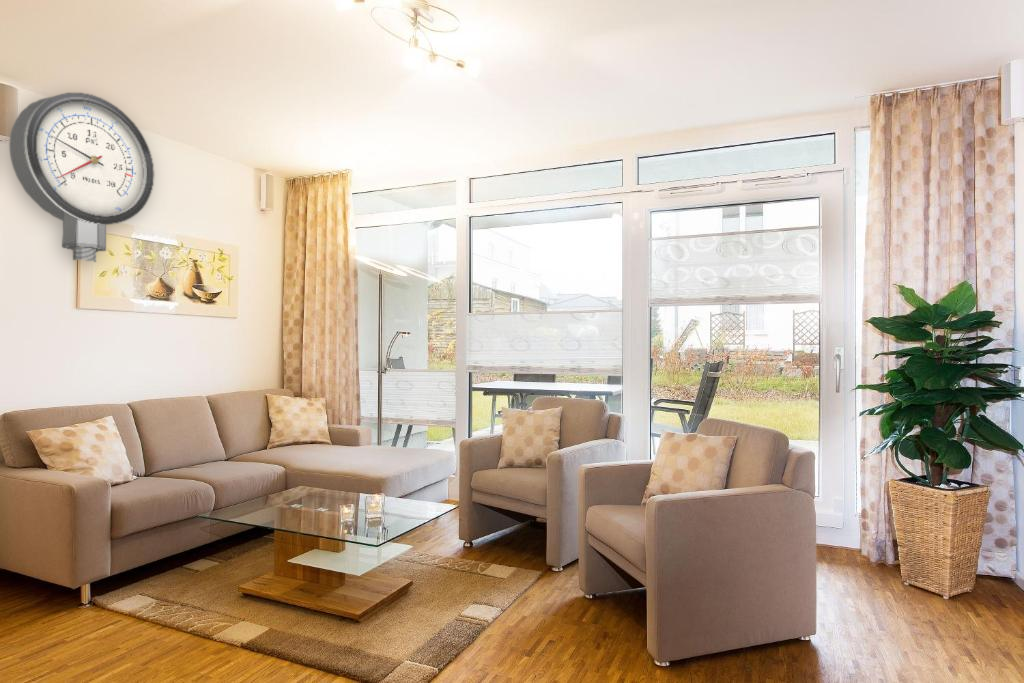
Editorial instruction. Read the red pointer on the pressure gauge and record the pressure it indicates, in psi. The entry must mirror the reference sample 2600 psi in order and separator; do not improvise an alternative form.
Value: 1 psi
